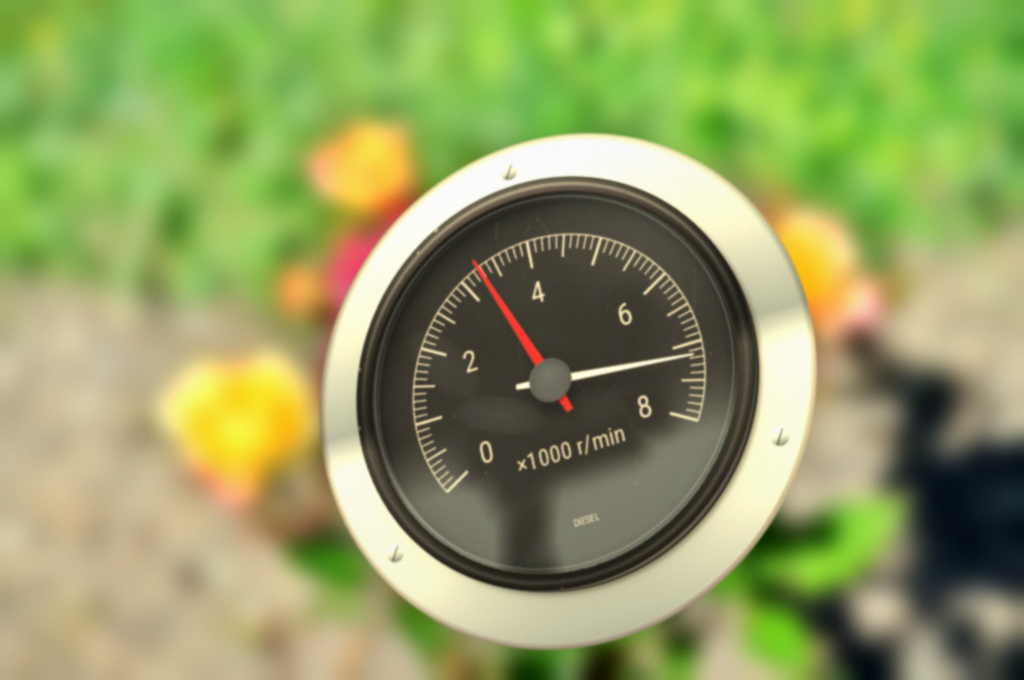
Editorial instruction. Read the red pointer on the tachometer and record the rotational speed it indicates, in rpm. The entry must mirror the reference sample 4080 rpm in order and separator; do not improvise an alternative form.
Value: 3300 rpm
